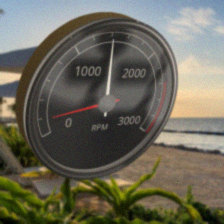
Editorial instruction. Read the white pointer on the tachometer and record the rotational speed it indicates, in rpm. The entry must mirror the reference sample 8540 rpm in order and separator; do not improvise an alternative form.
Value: 1400 rpm
